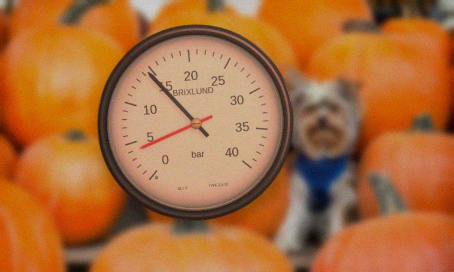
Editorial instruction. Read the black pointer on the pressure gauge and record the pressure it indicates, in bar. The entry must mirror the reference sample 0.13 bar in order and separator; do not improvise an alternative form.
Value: 14.5 bar
